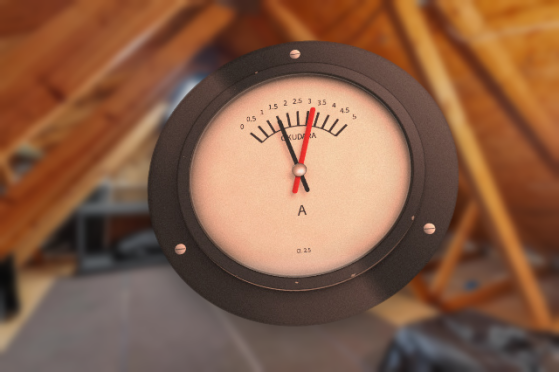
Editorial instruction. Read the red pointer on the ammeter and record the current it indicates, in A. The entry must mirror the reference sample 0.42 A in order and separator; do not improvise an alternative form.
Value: 3.25 A
